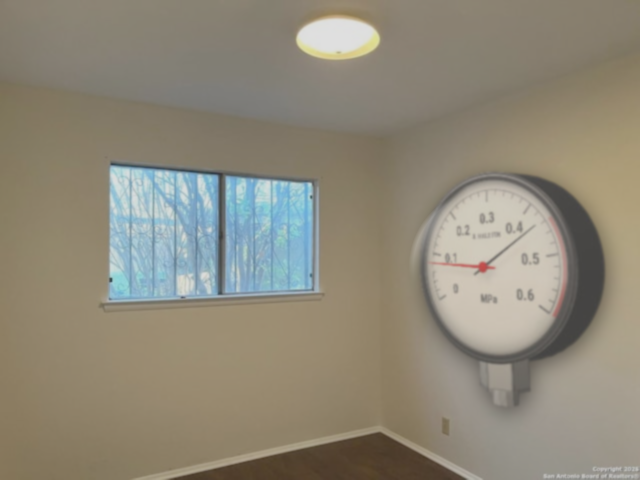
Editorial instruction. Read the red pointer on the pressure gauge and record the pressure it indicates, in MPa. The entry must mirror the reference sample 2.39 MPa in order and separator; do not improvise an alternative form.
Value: 0.08 MPa
